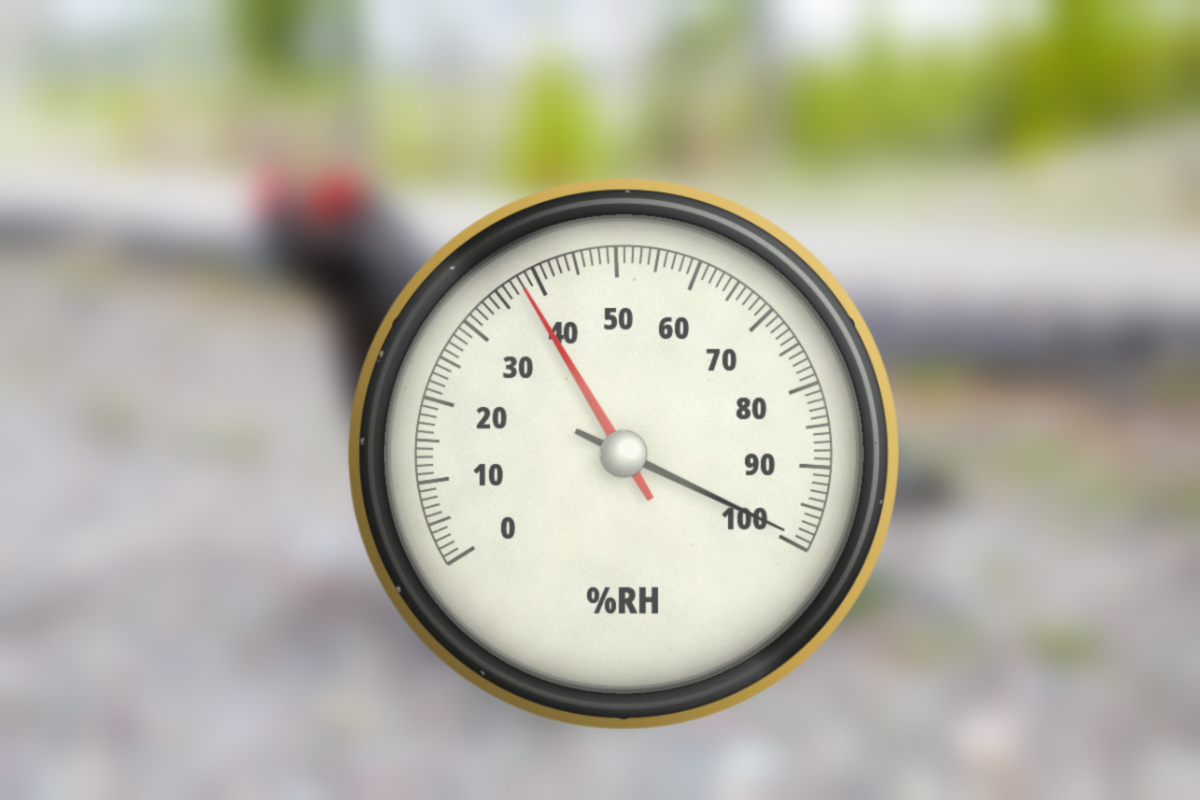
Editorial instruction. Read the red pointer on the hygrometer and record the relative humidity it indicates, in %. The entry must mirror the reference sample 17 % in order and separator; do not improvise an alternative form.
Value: 38 %
